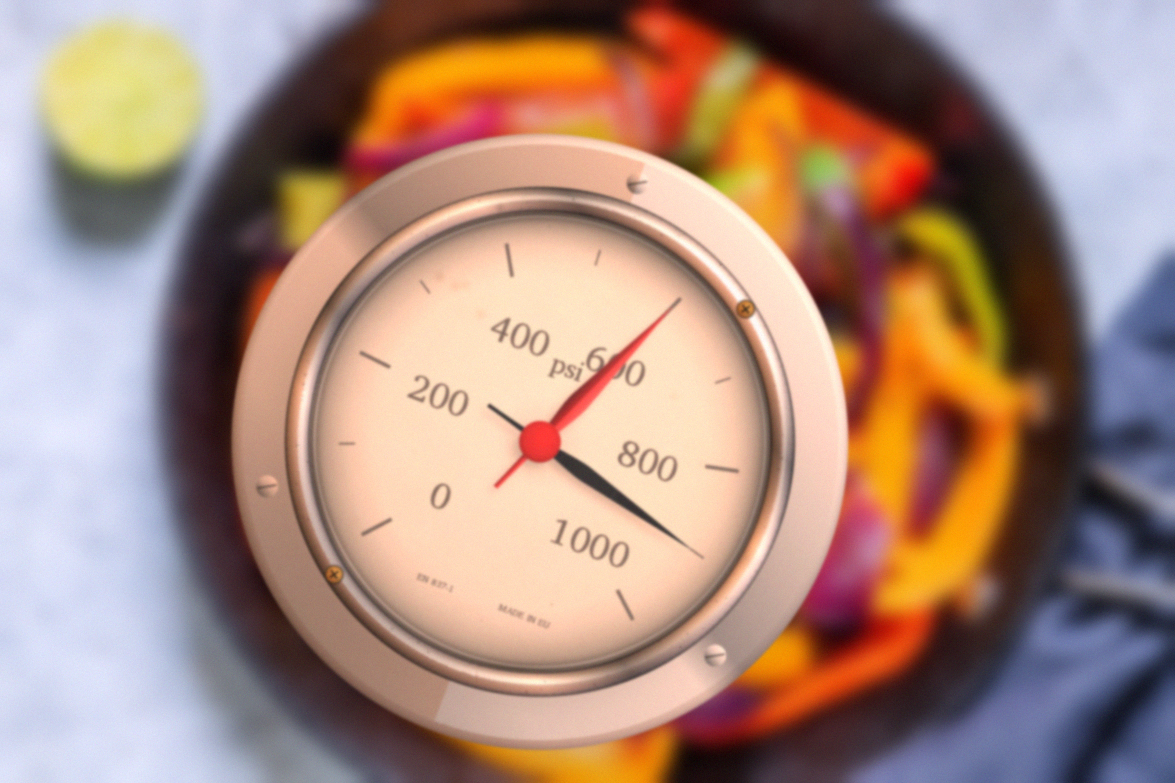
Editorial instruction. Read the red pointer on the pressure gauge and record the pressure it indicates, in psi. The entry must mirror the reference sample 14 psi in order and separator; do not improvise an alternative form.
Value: 600 psi
